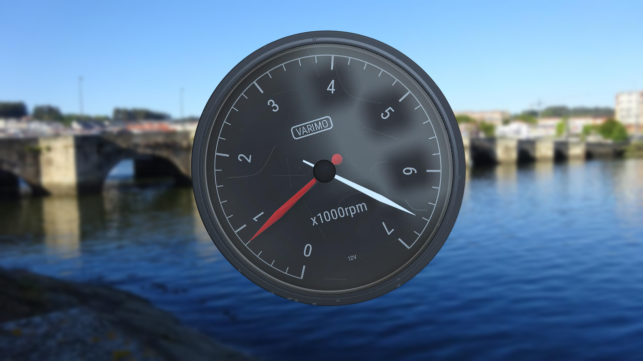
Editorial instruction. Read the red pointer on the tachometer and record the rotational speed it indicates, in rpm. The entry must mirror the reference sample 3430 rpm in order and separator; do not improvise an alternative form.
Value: 800 rpm
